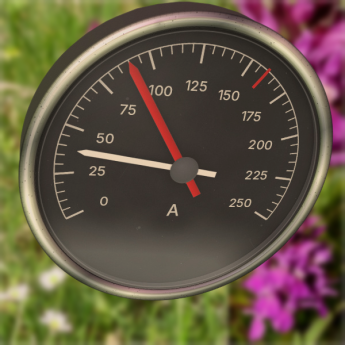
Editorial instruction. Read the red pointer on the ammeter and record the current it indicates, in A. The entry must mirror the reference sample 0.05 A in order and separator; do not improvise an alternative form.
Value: 90 A
